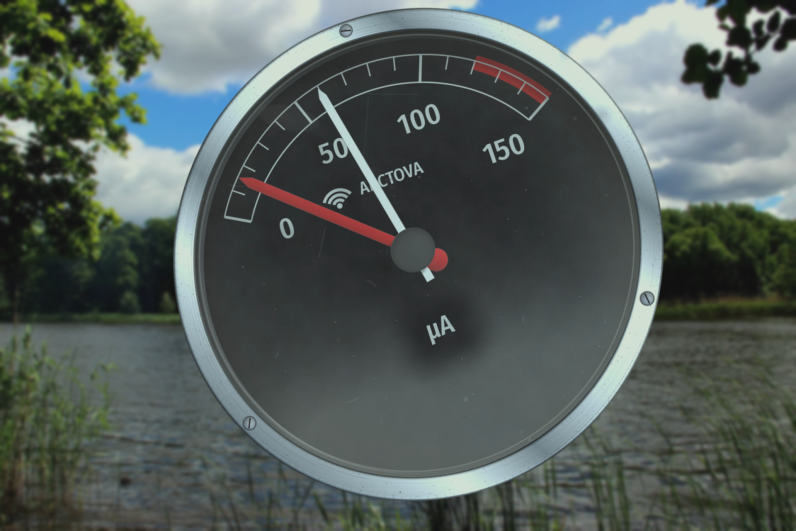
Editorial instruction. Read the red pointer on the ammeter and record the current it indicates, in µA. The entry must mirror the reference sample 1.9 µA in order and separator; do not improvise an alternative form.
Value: 15 µA
